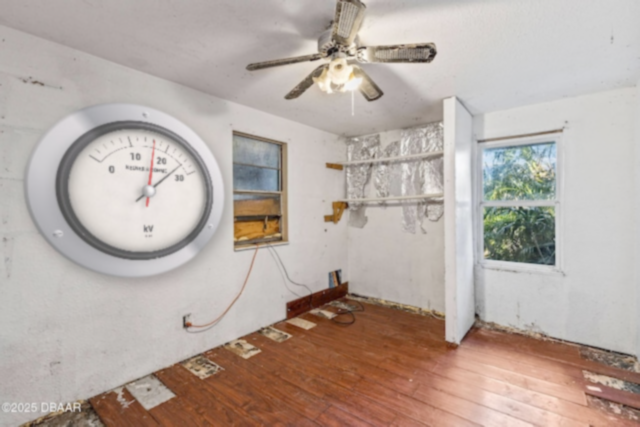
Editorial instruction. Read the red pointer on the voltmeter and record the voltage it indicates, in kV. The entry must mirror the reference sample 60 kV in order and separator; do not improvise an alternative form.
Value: 16 kV
